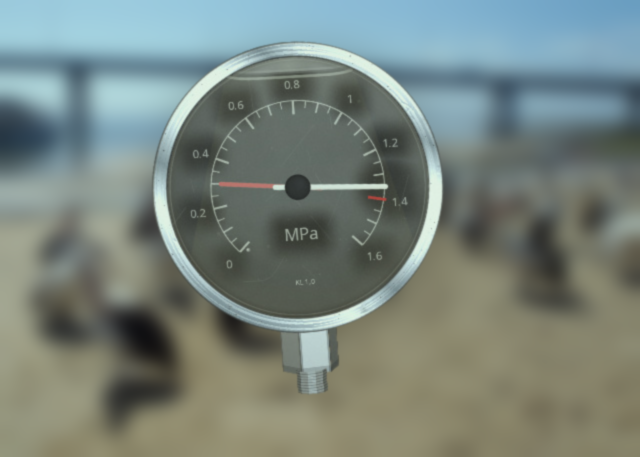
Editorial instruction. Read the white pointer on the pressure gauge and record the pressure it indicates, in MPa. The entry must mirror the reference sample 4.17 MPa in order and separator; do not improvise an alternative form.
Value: 1.35 MPa
